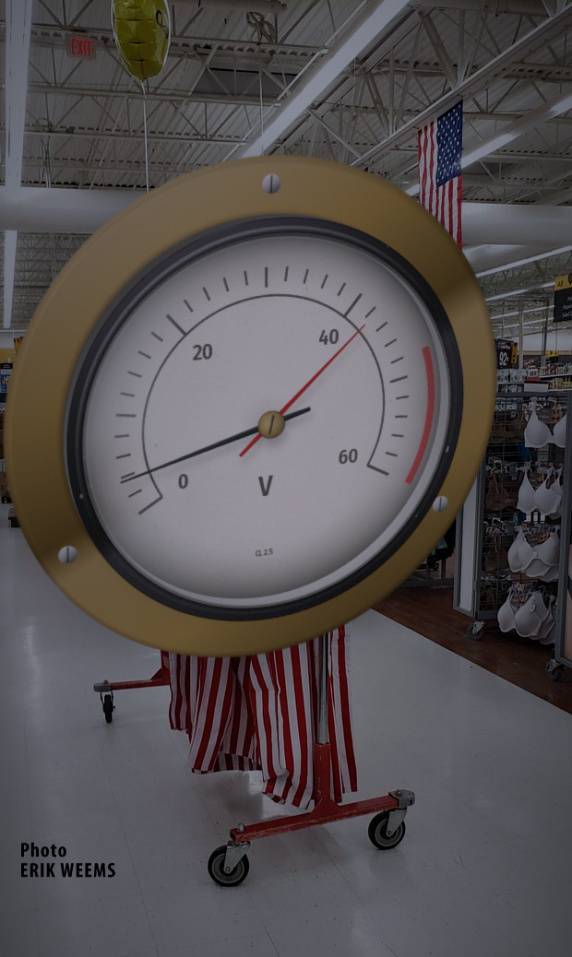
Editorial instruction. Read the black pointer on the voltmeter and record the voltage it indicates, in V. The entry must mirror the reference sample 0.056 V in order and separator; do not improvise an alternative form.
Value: 4 V
